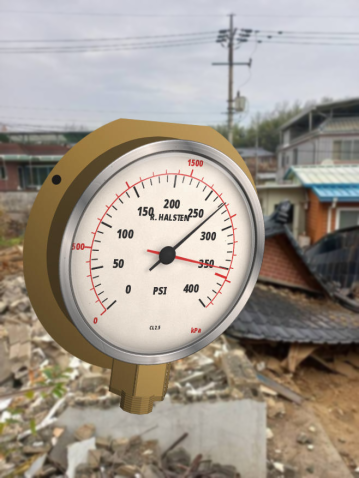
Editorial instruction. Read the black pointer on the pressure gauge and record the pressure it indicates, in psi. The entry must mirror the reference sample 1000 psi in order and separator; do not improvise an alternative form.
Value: 270 psi
